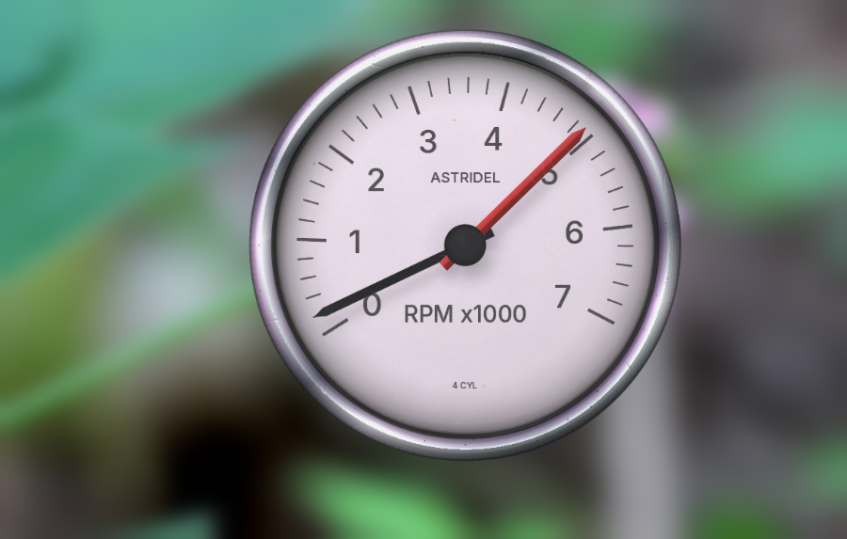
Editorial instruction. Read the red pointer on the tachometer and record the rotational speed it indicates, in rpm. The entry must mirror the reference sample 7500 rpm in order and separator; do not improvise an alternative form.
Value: 4900 rpm
